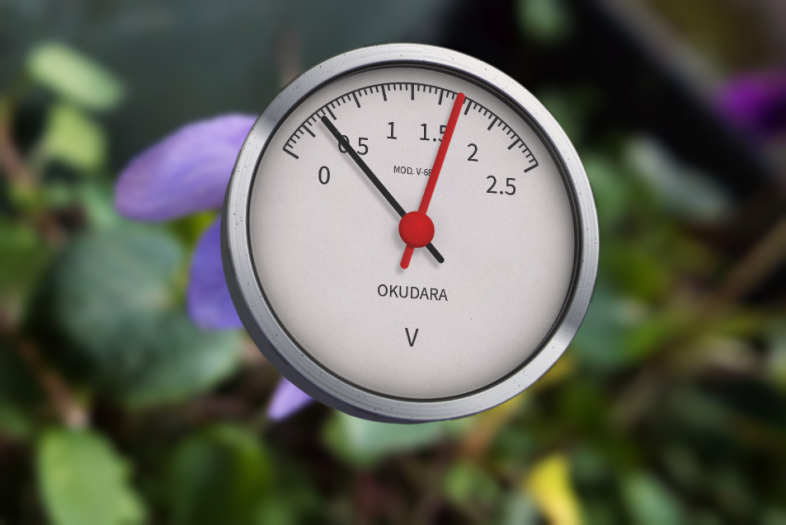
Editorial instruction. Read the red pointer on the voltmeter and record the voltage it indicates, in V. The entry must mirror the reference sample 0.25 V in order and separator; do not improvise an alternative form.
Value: 1.65 V
